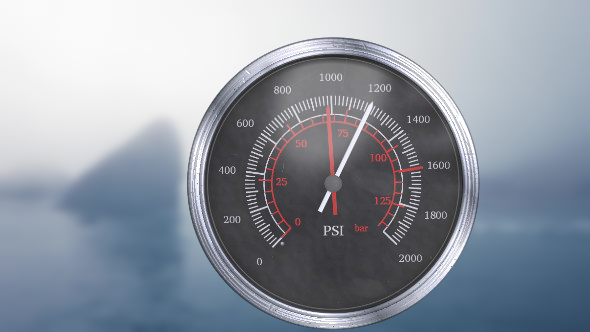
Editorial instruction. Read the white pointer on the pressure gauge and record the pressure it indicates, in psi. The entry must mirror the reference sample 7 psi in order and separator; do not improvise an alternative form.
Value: 1200 psi
